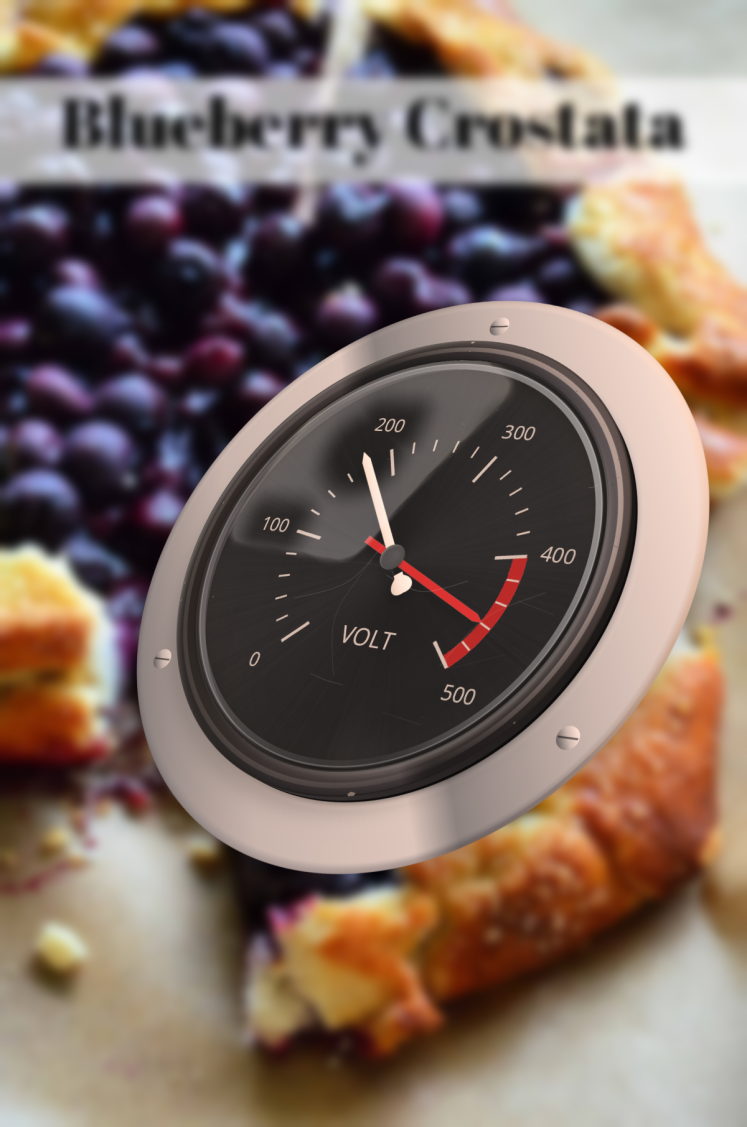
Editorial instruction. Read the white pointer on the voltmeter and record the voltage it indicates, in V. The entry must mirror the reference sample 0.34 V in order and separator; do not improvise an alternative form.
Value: 180 V
